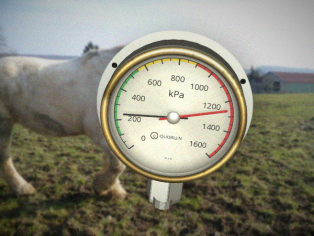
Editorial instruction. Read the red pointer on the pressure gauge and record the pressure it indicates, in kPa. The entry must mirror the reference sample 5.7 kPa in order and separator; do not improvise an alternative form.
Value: 1250 kPa
